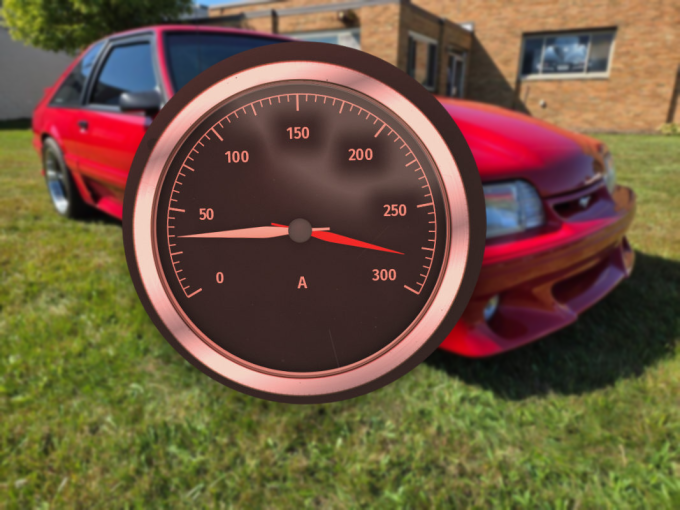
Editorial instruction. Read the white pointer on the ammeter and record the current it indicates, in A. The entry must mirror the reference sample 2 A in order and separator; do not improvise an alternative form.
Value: 35 A
